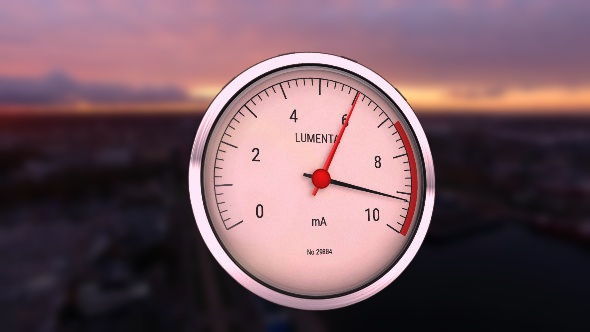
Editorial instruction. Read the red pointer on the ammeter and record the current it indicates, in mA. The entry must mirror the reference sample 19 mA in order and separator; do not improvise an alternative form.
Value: 6 mA
